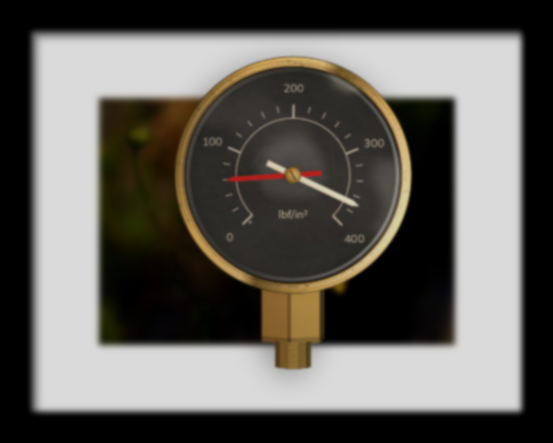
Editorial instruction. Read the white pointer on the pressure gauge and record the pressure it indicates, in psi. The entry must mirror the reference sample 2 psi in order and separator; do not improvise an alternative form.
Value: 370 psi
